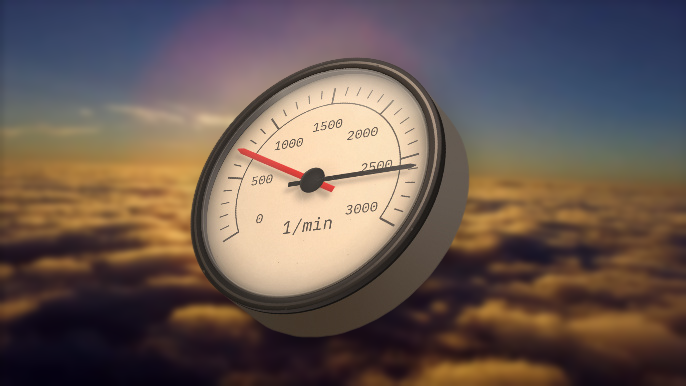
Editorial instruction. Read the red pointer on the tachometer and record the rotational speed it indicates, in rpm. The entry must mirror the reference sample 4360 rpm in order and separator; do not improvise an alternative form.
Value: 700 rpm
